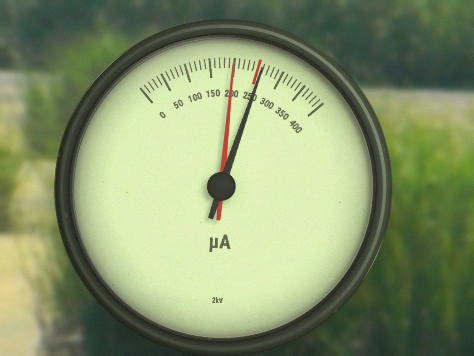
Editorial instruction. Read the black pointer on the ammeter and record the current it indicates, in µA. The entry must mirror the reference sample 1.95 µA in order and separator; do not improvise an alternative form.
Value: 260 µA
